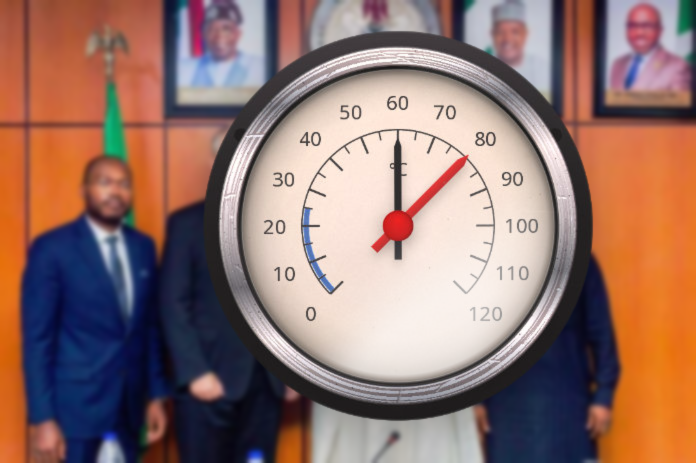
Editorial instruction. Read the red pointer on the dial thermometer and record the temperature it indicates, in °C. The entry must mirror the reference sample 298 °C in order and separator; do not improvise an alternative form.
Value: 80 °C
